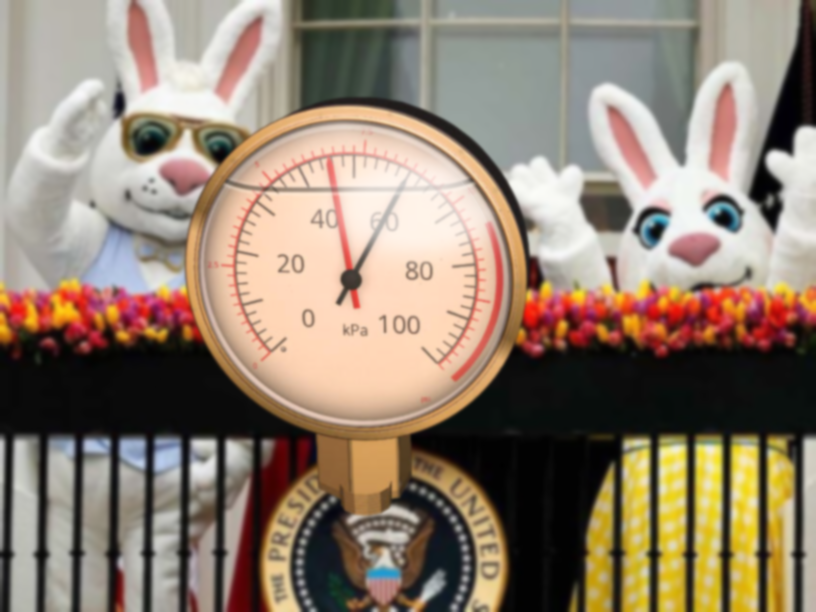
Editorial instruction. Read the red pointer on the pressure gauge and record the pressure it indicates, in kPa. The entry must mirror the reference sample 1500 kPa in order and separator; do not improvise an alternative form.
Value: 46 kPa
